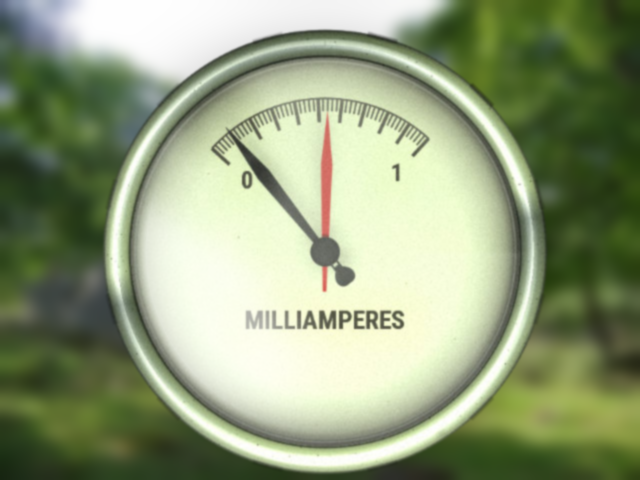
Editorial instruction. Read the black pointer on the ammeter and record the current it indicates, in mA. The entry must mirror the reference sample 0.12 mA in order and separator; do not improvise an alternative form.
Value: 0.1 mA
